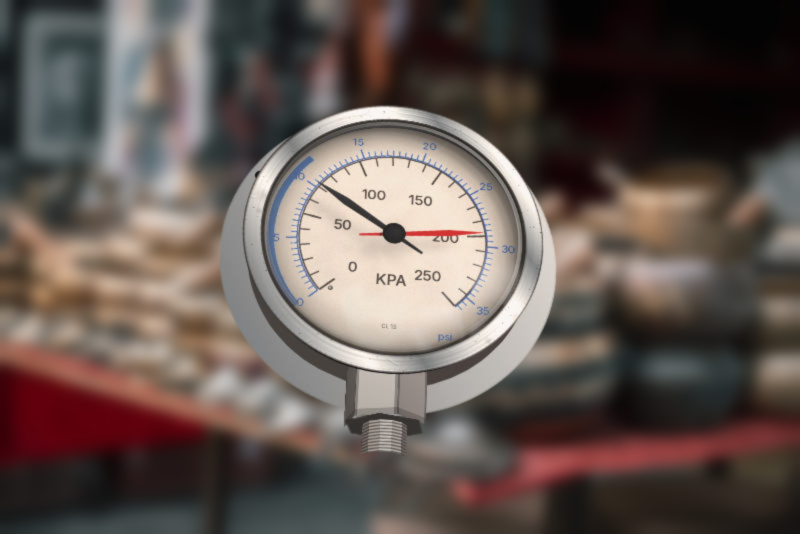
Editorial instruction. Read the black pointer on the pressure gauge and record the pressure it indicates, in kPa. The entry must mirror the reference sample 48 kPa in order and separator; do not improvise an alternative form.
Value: 70 kPa
